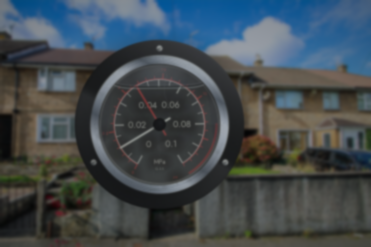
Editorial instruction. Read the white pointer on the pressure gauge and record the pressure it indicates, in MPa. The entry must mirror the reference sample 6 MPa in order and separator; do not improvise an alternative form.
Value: 0.01 MPa
